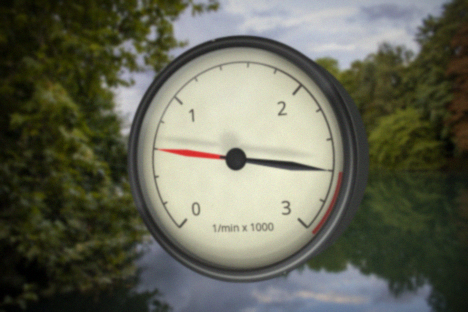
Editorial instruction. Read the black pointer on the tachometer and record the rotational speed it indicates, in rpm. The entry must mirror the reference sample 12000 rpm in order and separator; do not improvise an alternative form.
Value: 2600 rpm
